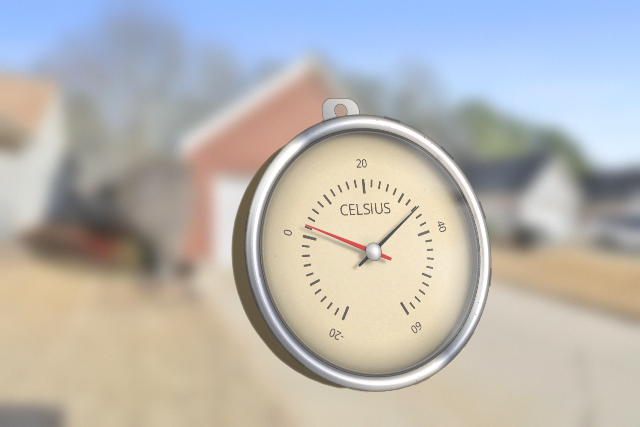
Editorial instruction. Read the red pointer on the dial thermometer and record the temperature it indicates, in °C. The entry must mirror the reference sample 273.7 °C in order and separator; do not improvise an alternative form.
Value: 2 °C
